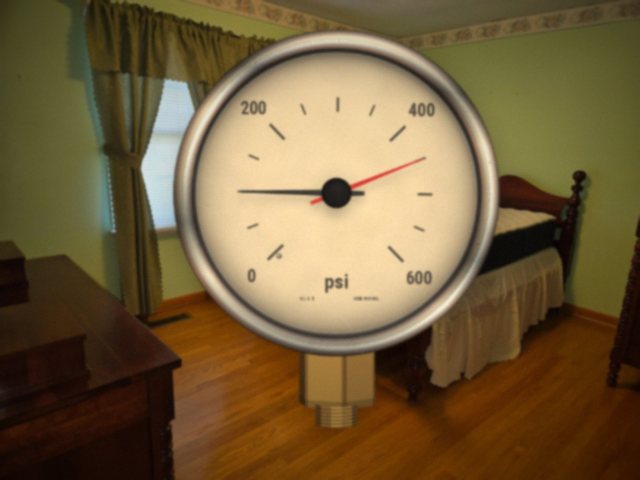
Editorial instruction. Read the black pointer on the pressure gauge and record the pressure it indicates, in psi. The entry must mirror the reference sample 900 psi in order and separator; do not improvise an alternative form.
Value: 100 psi
